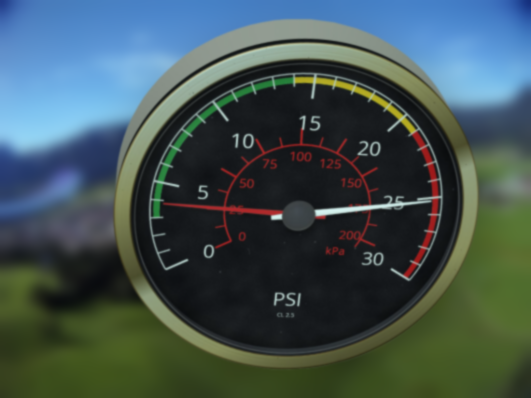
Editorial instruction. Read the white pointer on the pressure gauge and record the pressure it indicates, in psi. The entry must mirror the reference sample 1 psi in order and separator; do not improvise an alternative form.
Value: 25 psi
